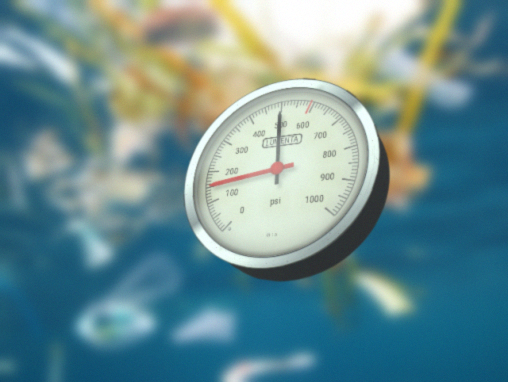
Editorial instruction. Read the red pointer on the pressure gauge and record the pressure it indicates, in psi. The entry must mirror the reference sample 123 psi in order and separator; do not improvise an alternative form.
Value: 150 psi
